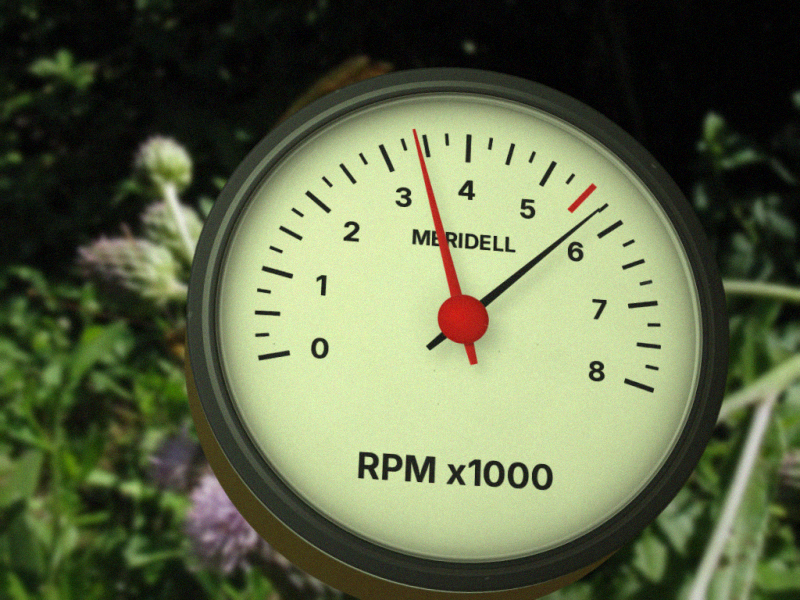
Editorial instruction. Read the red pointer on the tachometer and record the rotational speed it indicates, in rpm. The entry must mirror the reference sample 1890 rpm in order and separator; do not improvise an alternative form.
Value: 3375 rpm
